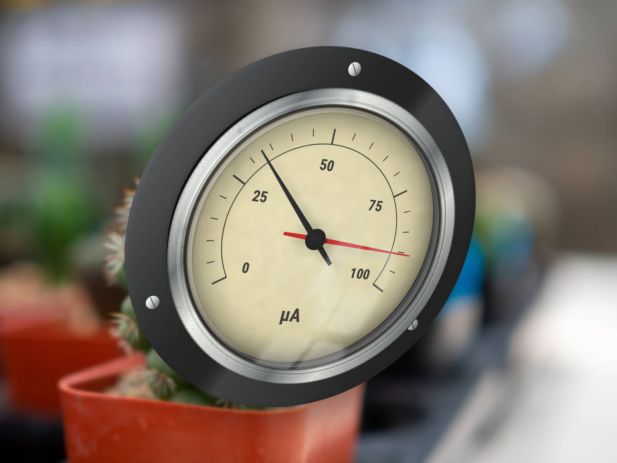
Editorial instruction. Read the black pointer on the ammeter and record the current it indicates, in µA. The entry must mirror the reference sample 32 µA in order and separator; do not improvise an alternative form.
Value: 32.5 µA
